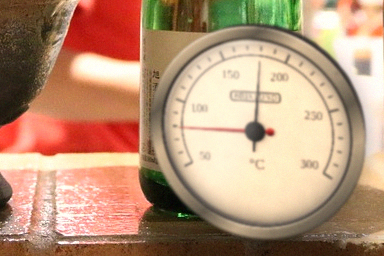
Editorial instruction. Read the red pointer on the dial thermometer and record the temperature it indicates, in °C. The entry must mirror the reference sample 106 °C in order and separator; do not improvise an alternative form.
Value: 80 °C
